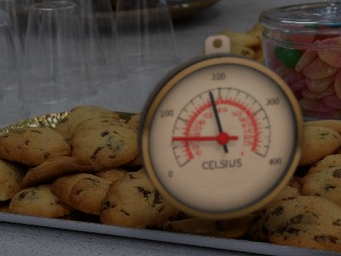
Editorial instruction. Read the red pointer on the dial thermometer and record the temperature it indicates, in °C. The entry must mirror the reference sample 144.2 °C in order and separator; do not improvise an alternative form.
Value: 60 °C
